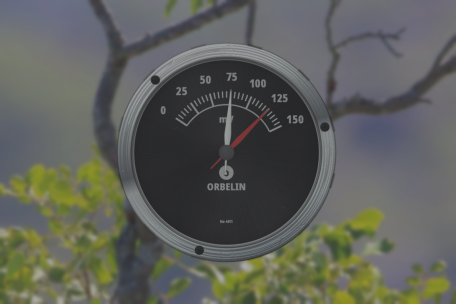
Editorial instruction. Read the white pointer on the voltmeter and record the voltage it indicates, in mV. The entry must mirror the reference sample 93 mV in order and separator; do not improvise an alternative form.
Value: 75 mV
